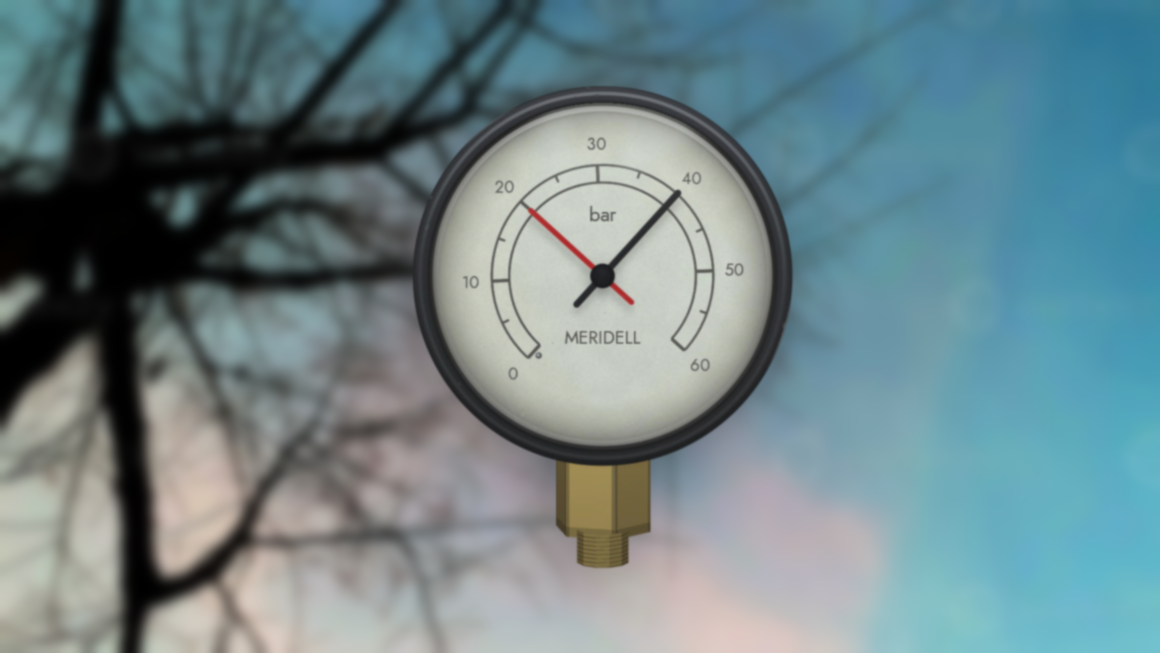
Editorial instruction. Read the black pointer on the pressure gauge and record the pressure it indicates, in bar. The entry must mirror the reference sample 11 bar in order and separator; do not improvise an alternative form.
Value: 40 bar
